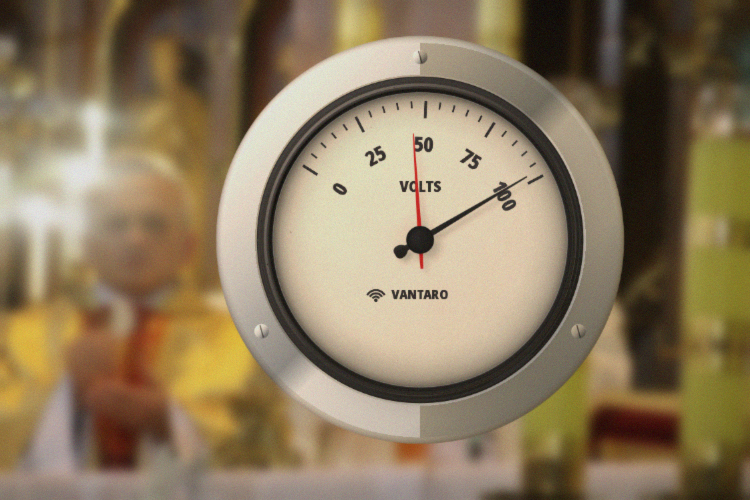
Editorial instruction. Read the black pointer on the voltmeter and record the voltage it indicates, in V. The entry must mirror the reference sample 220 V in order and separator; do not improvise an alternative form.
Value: 97.5 V
